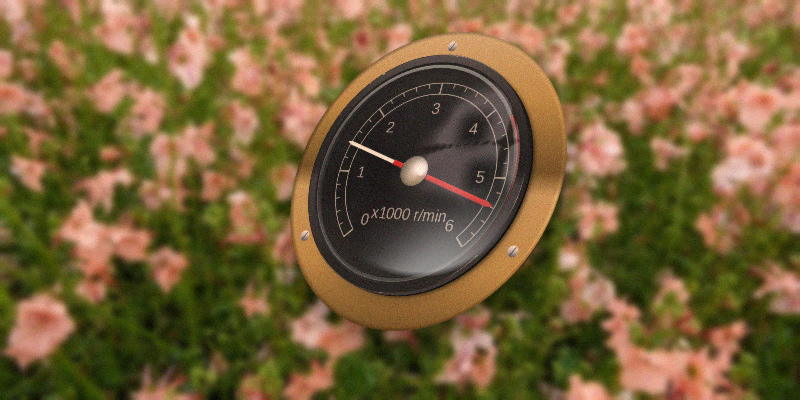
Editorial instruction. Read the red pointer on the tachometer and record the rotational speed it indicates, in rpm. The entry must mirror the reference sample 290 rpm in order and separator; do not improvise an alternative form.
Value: 5400 rpm
